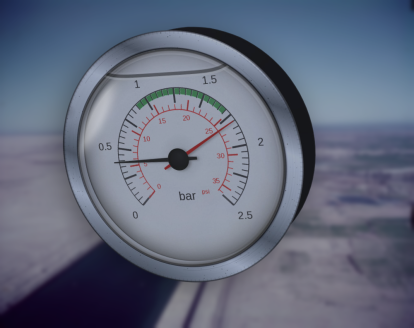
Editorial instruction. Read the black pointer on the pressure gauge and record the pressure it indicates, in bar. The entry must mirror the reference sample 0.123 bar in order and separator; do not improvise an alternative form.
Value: 0.4 bar
